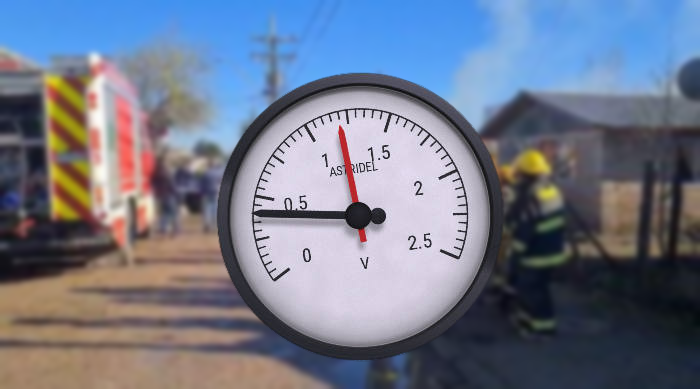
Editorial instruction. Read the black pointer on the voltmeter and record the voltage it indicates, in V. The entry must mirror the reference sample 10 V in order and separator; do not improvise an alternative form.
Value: 0.4 V
